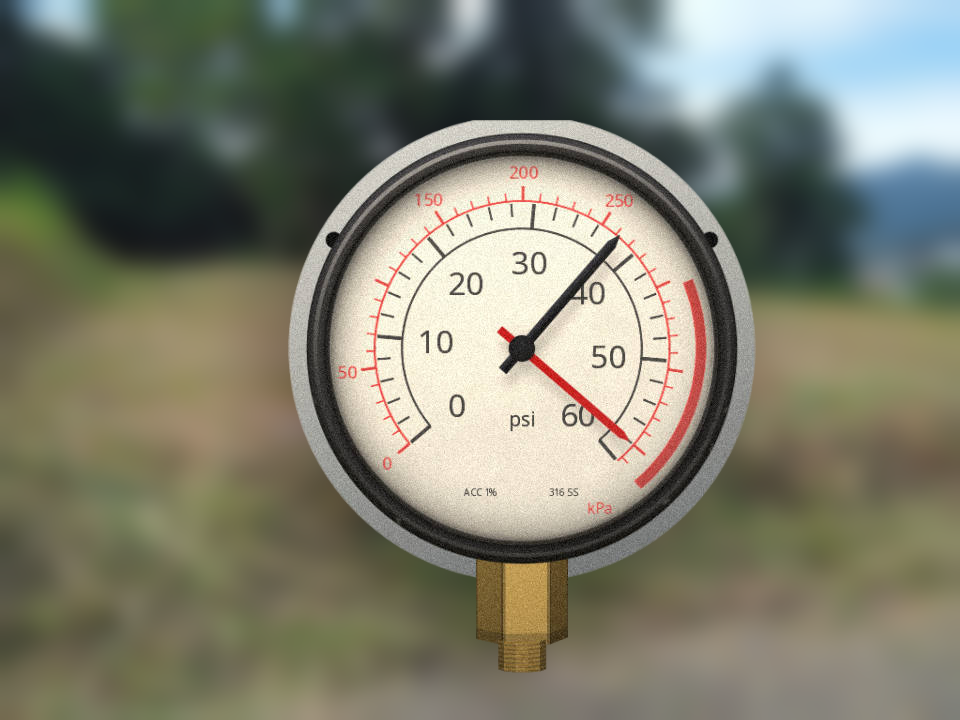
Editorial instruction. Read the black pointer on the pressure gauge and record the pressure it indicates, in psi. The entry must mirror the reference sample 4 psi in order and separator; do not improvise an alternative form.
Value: 38 psi
